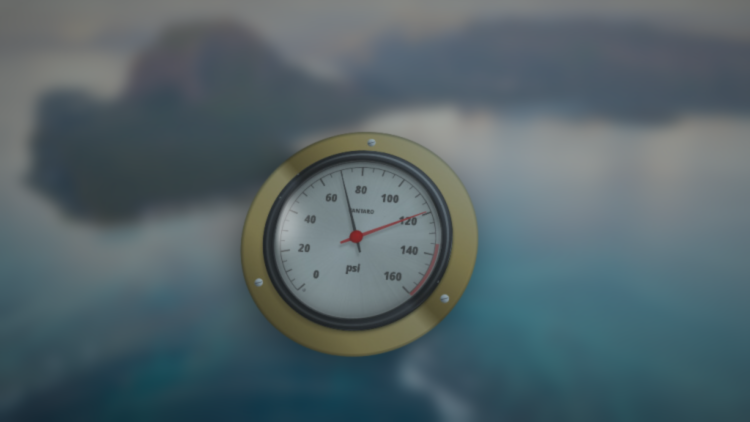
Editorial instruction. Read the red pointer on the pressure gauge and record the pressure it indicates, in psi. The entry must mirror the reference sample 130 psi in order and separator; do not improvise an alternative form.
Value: 120 psi
